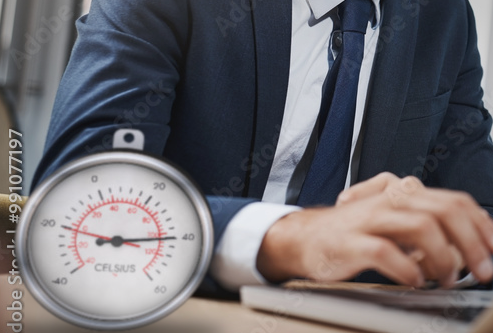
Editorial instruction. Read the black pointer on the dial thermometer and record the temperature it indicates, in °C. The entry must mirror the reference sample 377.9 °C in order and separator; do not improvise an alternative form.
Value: 40 °C
